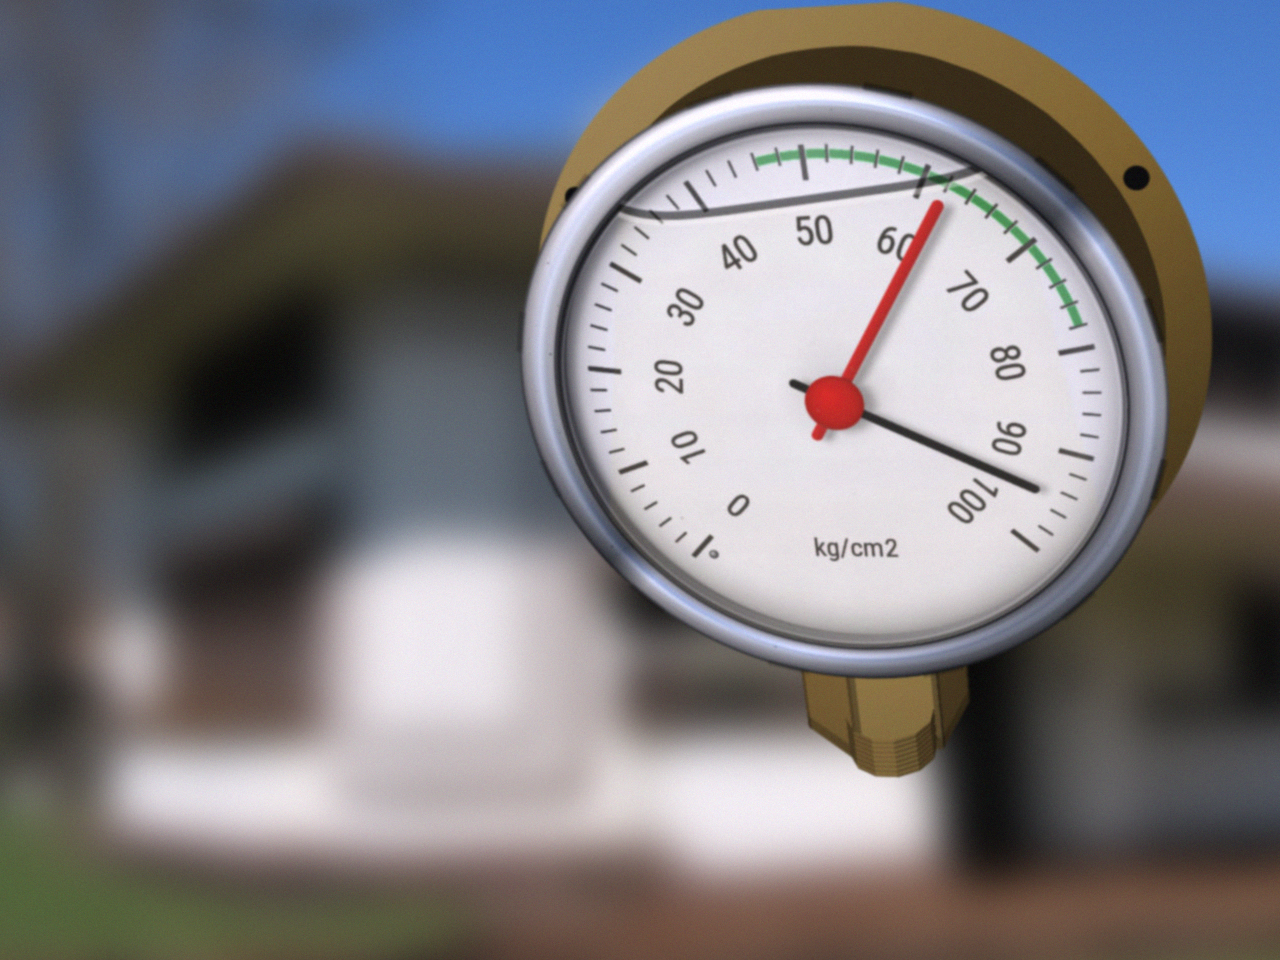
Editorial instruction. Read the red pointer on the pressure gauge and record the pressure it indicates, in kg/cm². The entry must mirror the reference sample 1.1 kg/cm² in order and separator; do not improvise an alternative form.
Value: 62 kg/cm²
